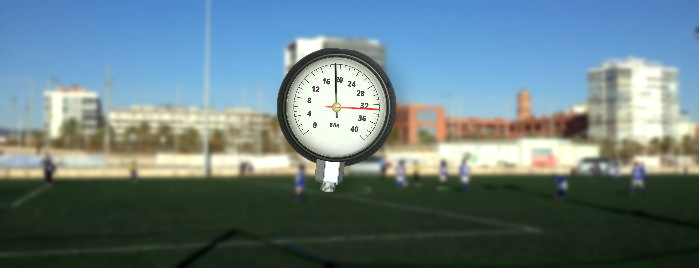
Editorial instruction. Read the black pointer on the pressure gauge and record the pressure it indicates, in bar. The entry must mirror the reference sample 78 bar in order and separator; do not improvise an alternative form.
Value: 19 bar
